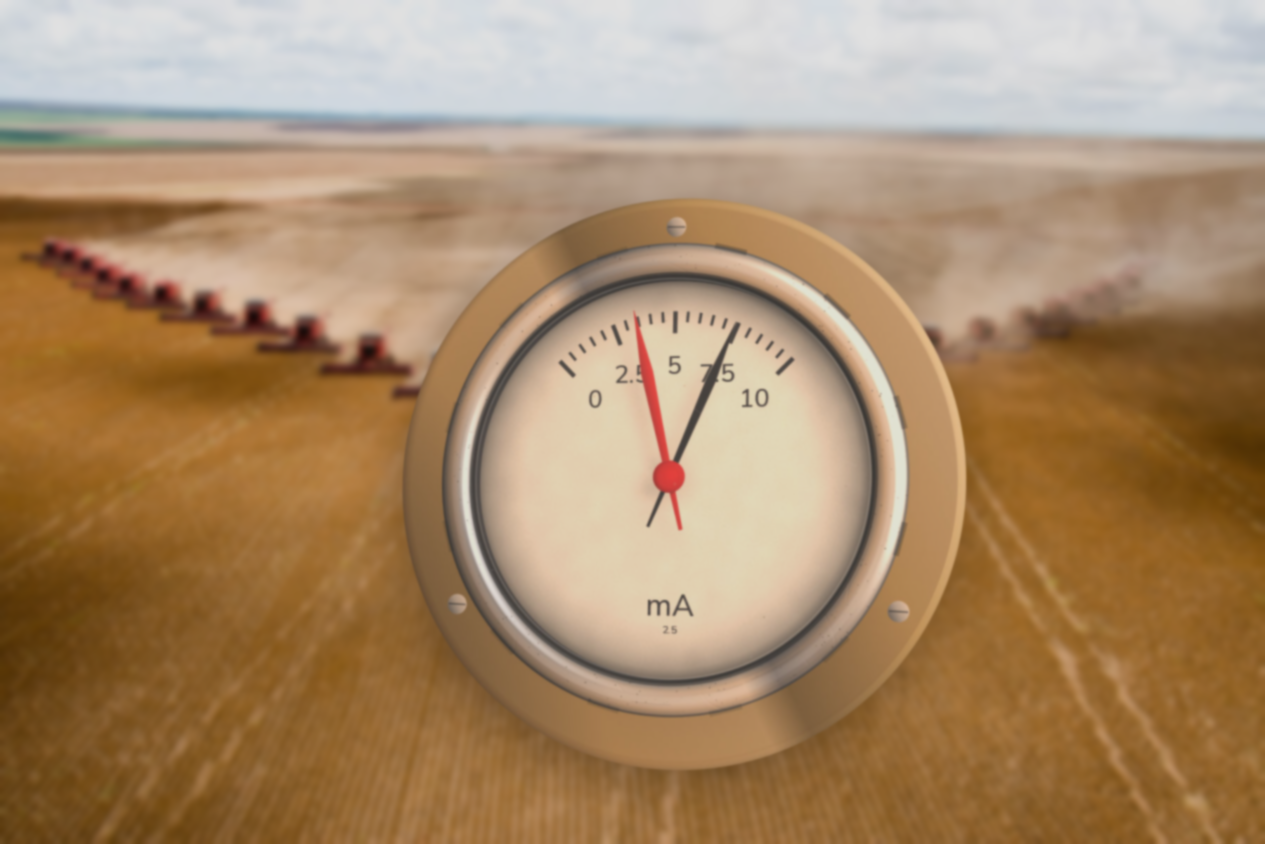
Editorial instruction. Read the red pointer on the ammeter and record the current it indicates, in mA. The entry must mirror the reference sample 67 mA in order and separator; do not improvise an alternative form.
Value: 3.5 mA
